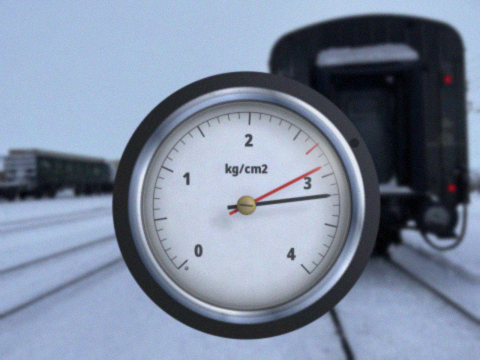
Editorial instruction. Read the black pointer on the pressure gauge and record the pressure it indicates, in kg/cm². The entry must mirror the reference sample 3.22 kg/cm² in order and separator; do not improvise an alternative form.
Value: 3.2 kg/cm²
